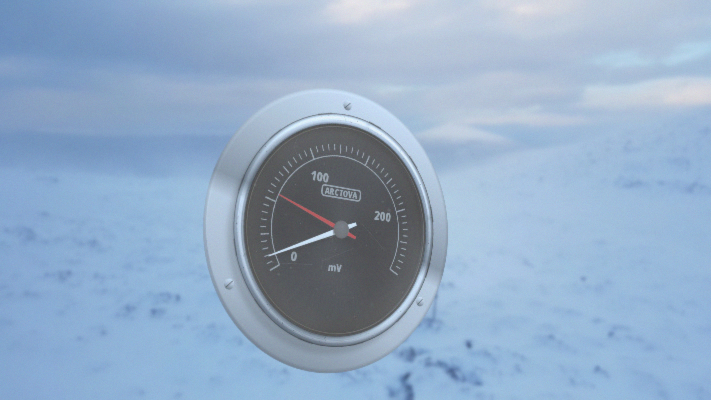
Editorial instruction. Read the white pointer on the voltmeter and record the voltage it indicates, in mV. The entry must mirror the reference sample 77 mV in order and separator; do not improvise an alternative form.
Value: 10 mV
